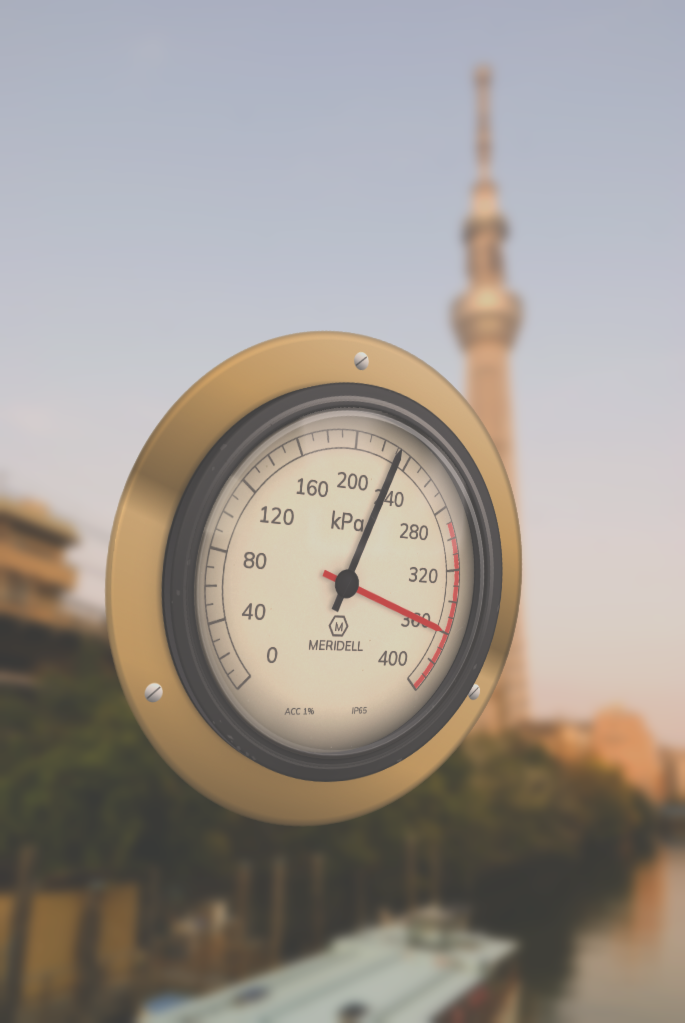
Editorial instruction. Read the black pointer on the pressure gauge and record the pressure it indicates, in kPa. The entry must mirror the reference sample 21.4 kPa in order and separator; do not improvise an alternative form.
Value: 230 kPa
